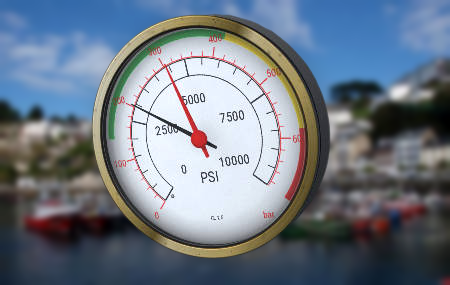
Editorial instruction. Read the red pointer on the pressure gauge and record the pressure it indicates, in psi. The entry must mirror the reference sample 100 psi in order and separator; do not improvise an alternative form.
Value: 4500 psi
